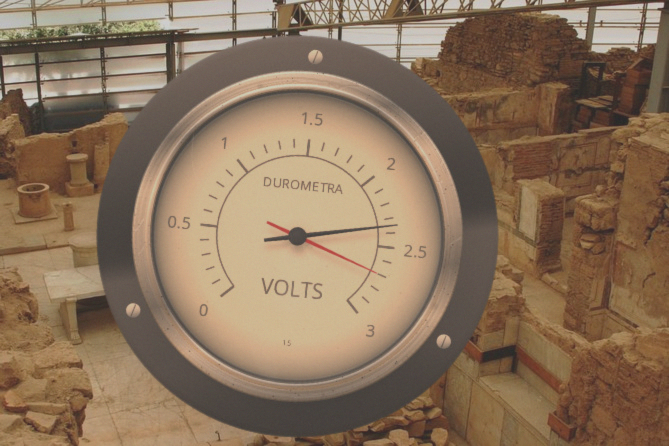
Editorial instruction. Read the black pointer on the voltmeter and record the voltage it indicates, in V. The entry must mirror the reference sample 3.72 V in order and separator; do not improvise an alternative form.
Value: 2.35 V
